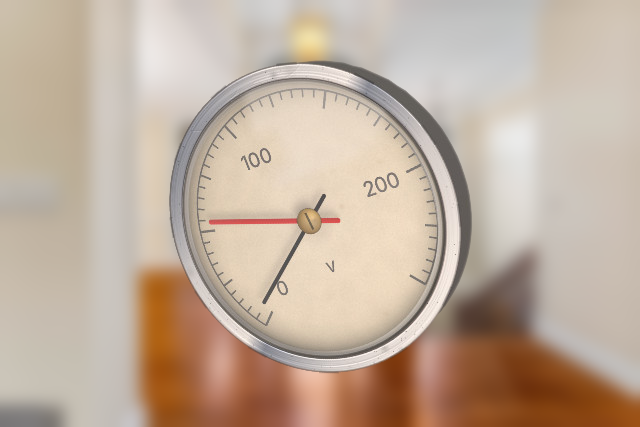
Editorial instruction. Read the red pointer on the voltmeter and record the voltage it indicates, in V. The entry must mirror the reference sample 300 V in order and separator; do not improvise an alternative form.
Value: 55 V
